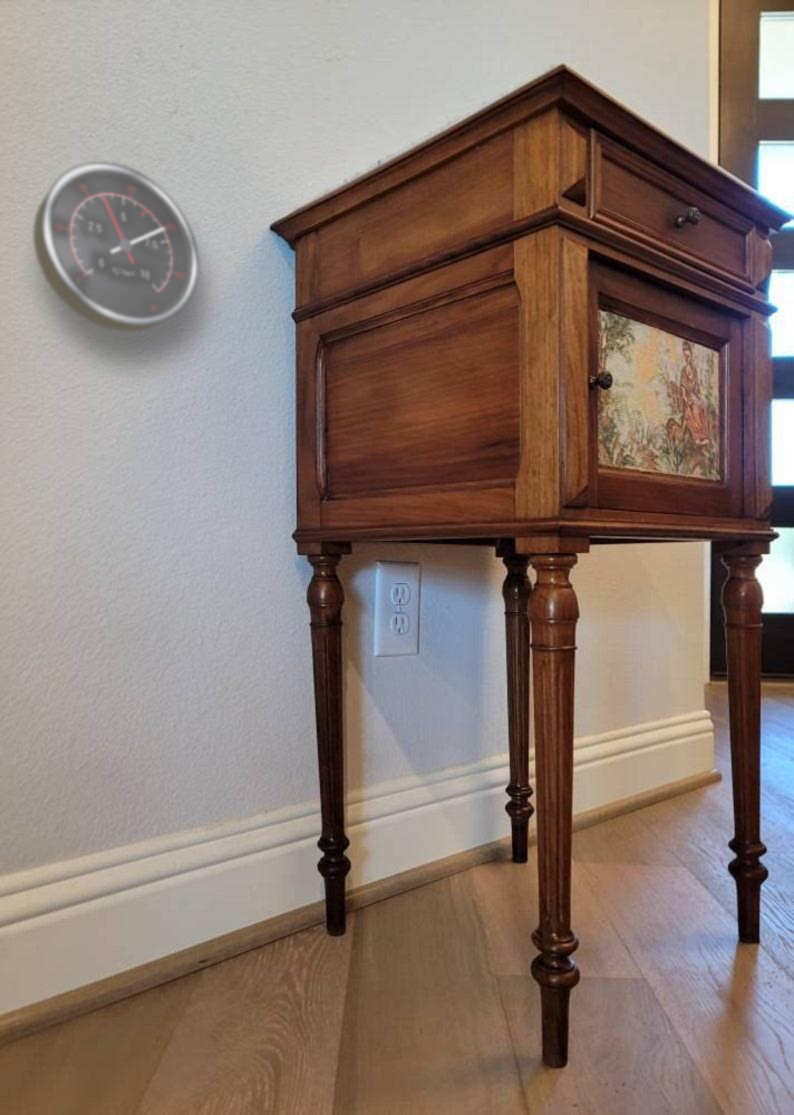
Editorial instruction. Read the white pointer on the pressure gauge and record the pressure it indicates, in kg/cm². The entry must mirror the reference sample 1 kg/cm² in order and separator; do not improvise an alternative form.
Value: 7 kg/cm²
